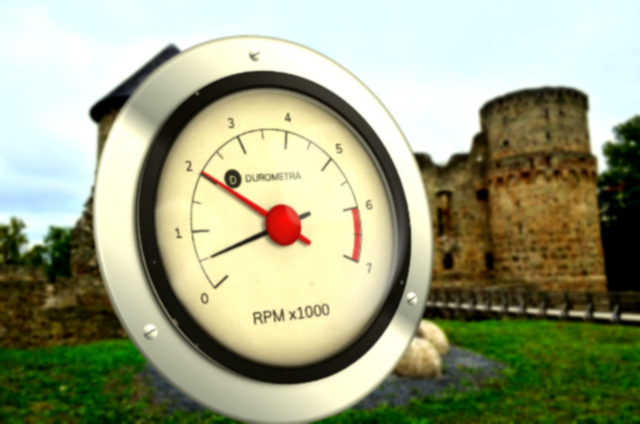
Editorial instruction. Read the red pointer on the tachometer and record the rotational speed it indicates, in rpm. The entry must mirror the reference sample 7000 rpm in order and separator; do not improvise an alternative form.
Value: 2000 rpm
